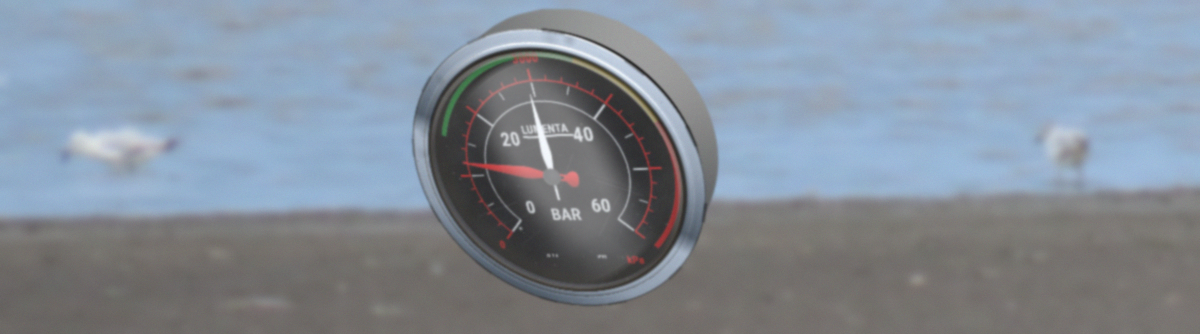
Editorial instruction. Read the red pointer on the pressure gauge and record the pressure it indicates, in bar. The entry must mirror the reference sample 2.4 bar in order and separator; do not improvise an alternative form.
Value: 12.5 bar
